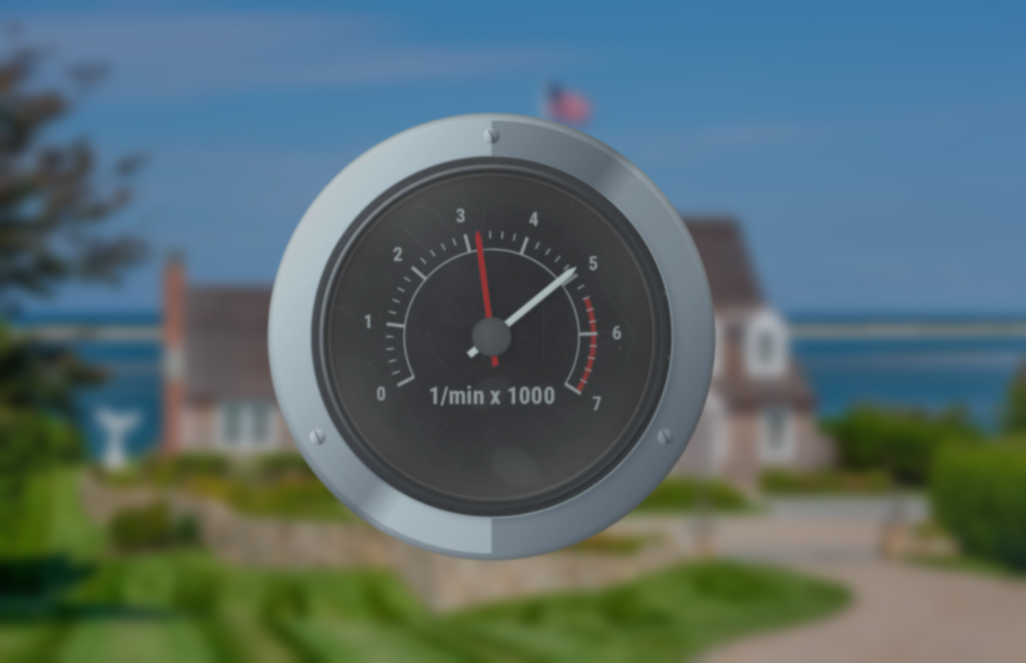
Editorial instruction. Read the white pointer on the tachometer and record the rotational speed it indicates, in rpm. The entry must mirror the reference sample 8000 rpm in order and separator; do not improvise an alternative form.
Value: 4900 rpm
